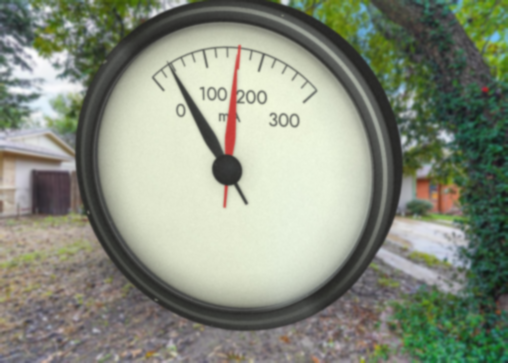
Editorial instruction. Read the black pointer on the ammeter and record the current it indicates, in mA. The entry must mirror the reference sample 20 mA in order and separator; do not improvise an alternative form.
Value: 40 mA
